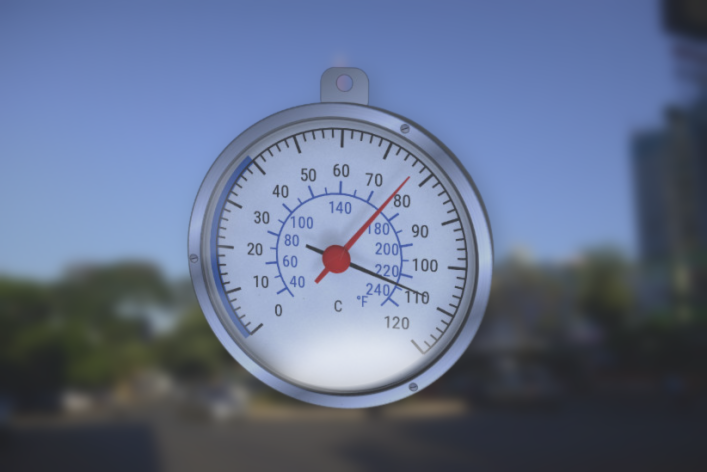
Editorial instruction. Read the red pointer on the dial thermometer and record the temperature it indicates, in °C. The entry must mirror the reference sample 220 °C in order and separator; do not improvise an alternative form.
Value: 77 °C
